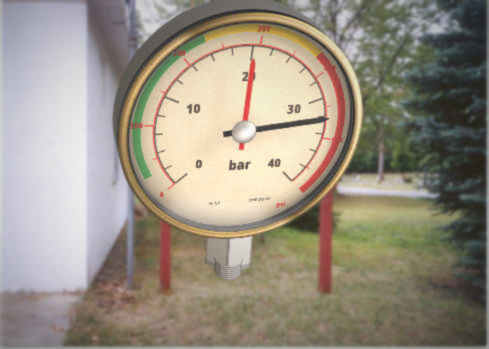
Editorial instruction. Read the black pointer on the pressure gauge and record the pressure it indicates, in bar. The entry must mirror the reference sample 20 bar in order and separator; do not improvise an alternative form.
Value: 32 bar
